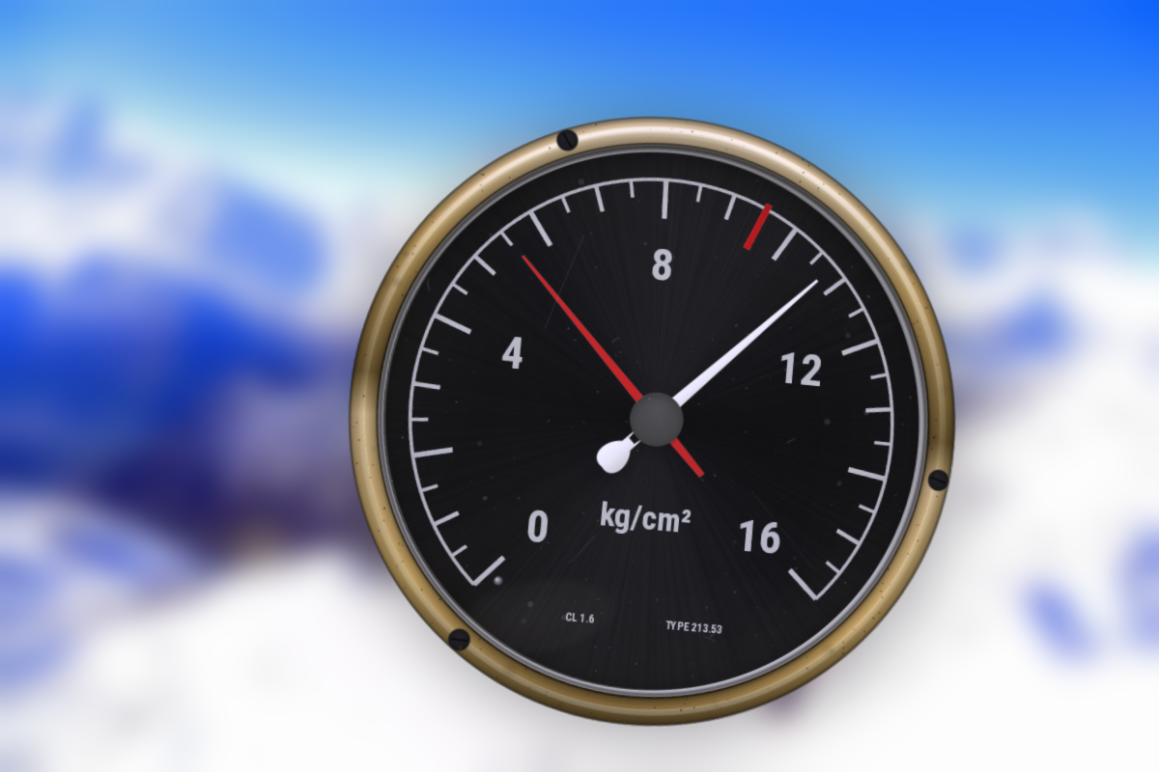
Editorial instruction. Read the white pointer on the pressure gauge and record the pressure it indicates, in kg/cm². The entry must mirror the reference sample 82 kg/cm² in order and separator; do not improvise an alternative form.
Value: 10.75 kg/cm²
